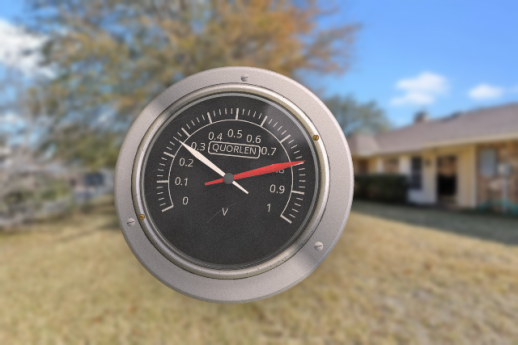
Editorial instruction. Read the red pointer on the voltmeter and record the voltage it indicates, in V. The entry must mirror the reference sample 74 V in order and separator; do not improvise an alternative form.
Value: 0.8 V
